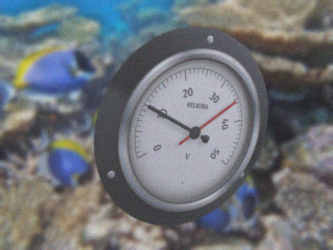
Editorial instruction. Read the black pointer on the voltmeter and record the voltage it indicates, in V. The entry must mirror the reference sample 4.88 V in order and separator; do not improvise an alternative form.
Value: 10 V
